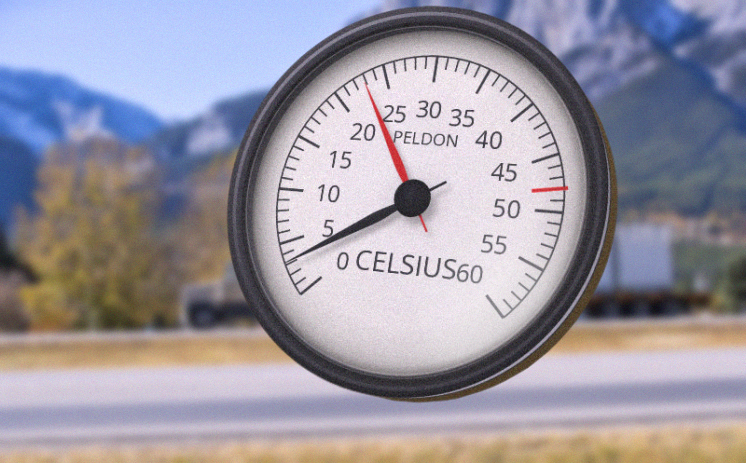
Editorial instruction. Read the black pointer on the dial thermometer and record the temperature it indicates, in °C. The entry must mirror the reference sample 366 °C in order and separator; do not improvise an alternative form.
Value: 3 °C
